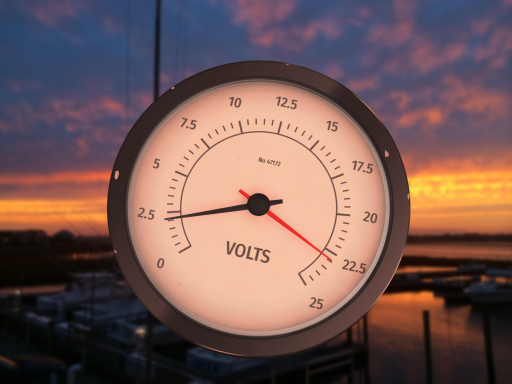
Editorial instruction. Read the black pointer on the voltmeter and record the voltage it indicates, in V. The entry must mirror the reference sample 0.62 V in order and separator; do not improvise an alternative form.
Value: 2 V
